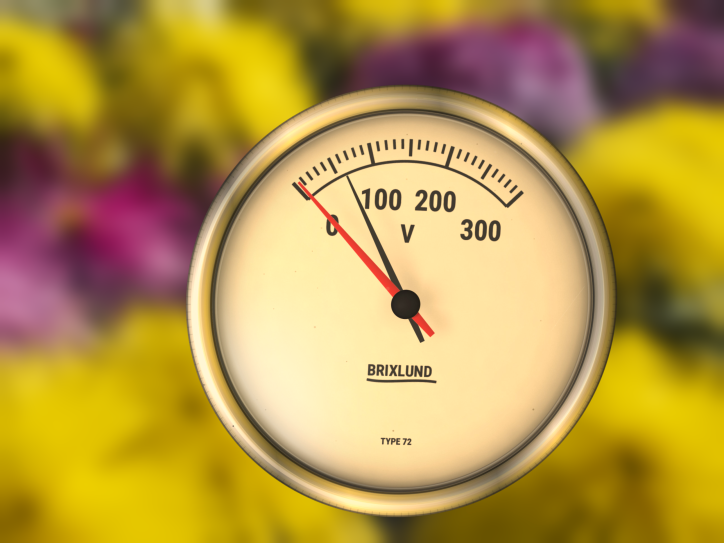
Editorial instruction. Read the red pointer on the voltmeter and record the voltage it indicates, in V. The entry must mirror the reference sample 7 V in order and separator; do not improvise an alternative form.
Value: 5 V
